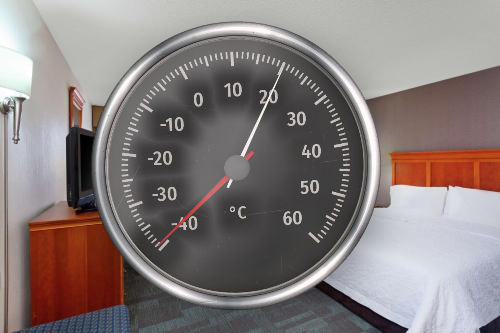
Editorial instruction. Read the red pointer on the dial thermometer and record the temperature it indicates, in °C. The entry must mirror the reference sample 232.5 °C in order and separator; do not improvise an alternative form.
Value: -39 °C
